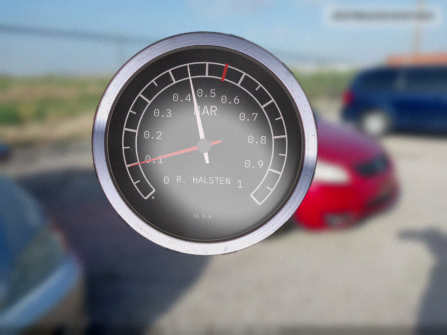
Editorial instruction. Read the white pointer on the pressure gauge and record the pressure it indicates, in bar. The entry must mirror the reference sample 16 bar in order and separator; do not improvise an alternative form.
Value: 0.45 bar
